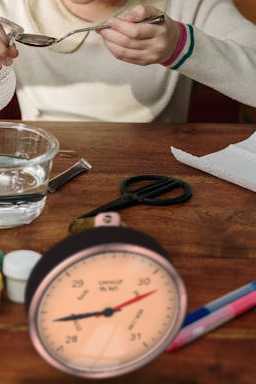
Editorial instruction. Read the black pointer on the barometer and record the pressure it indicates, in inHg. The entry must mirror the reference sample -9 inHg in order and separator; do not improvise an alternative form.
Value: 28.4 inHg
